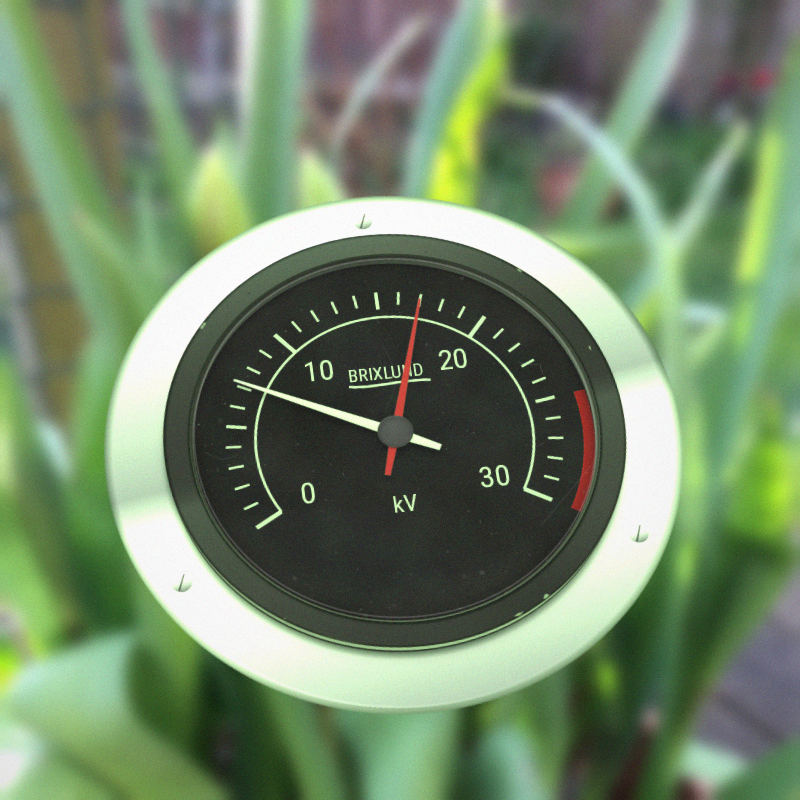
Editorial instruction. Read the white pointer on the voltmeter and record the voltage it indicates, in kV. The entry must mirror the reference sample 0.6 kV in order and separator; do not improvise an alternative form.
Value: 7 kV
